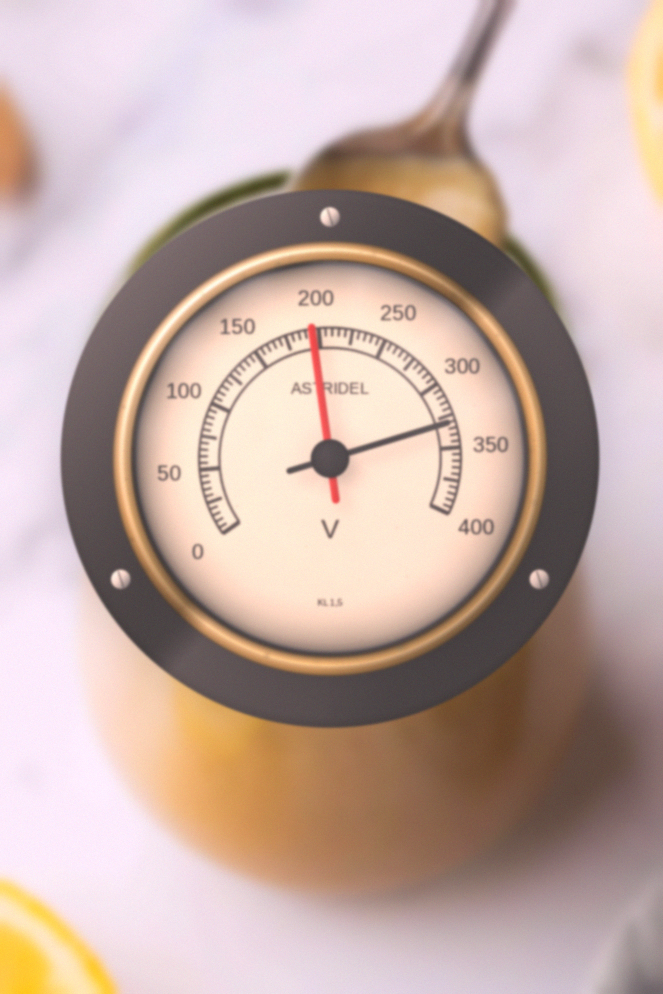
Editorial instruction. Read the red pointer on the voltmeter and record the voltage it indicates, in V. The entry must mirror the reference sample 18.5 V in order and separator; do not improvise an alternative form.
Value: 195 V
